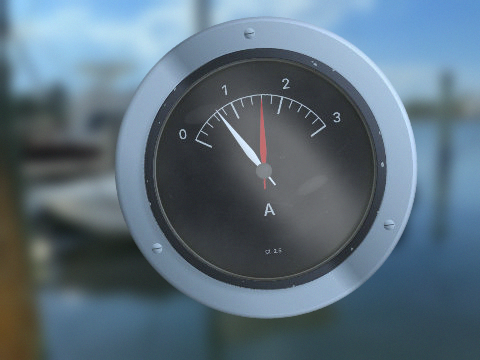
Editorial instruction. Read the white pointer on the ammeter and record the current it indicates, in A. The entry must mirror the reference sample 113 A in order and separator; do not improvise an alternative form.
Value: 0.7 A
